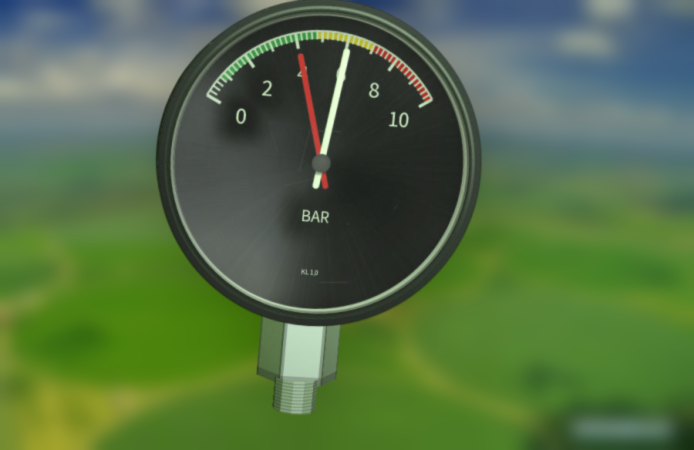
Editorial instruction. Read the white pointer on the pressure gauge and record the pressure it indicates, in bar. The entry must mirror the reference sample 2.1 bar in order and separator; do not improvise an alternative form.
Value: 6 bar
